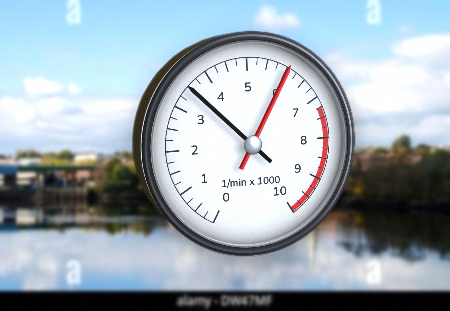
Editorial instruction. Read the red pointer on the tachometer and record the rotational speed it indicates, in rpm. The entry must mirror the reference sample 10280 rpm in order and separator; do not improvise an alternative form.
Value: 6000 rpm
